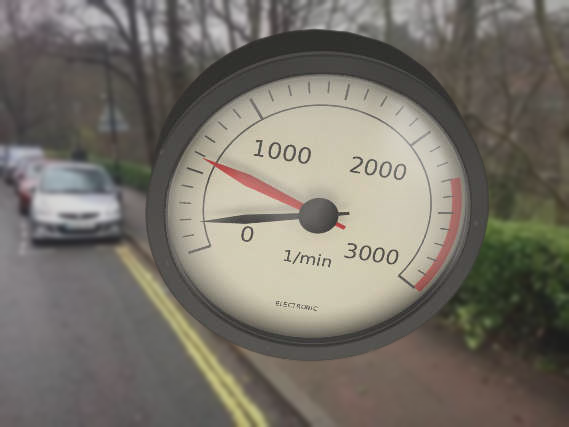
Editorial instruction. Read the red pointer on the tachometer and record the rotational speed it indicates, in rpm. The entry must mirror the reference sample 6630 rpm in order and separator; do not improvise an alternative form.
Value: 600 rpm
